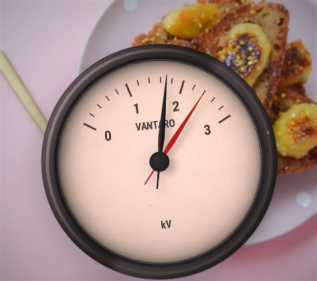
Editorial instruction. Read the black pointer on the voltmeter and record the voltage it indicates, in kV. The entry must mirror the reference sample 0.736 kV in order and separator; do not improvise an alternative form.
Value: 1.7 kV
